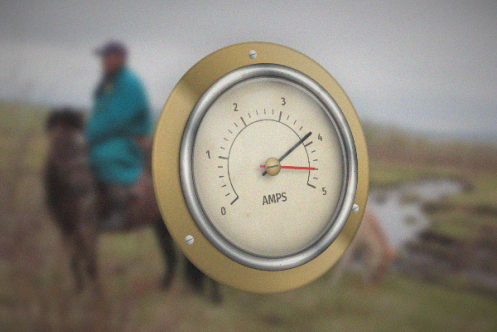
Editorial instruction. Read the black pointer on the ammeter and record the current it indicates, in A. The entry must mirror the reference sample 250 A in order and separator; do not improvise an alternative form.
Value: 3.8 A
